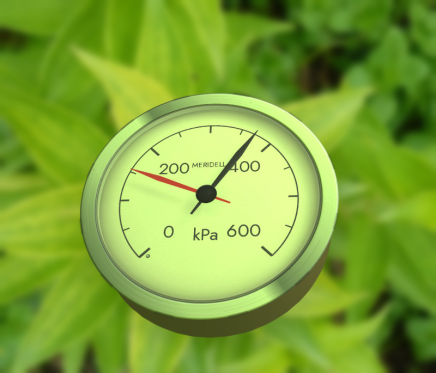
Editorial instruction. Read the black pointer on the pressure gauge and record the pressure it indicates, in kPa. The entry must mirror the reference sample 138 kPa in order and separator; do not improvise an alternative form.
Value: 375 kPa
